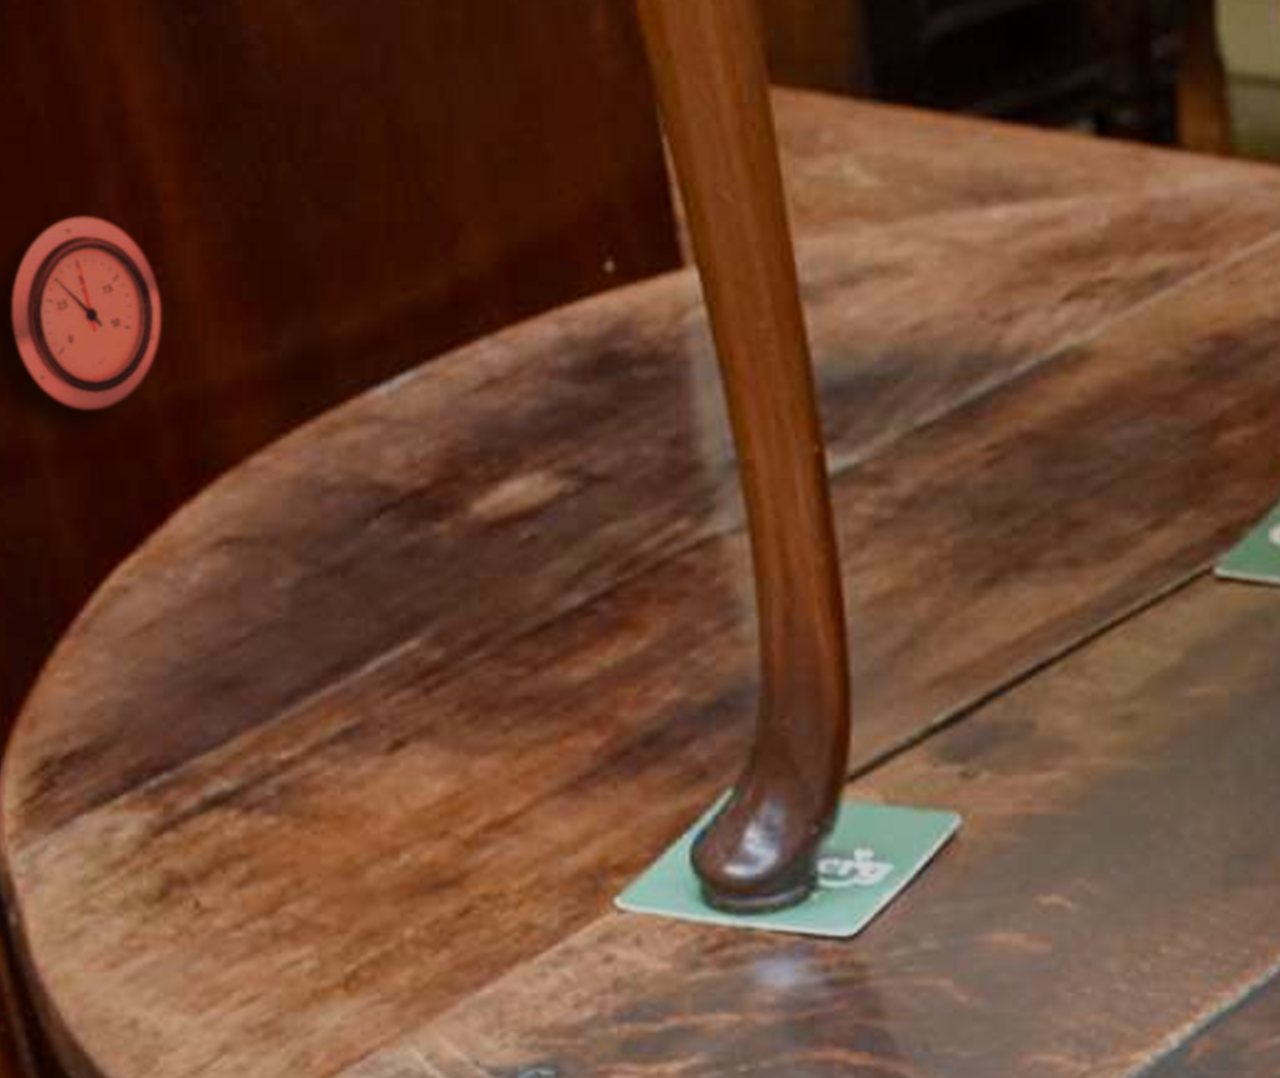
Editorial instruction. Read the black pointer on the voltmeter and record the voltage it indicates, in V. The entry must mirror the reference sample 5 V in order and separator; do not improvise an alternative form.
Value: 3.5 V
